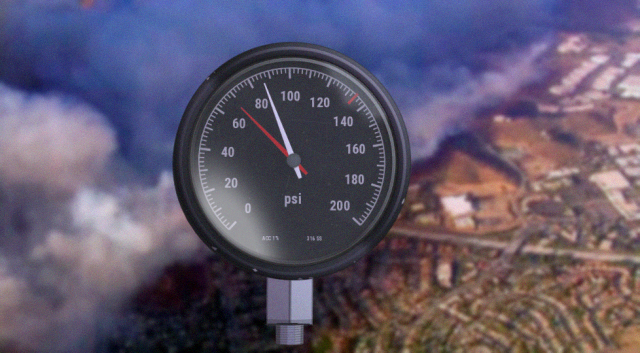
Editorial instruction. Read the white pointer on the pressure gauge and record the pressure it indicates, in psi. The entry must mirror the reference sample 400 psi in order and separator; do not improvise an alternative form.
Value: 86 psi
